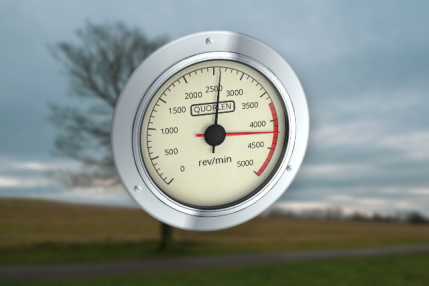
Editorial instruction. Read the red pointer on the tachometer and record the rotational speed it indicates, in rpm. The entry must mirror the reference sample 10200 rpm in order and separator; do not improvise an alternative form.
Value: 4200 rpm
